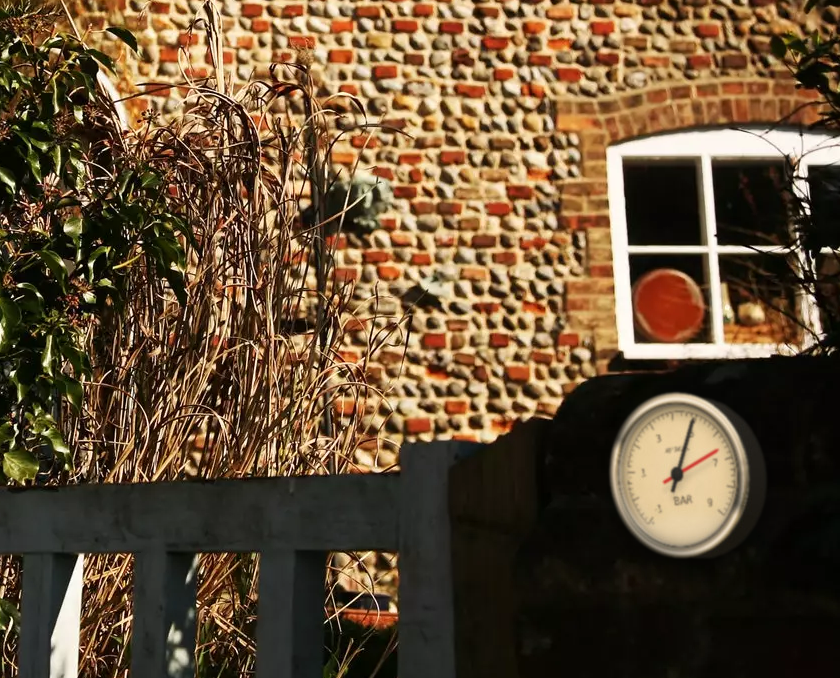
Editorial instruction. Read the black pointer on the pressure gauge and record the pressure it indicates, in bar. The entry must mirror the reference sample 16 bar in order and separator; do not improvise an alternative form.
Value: 5 bar
